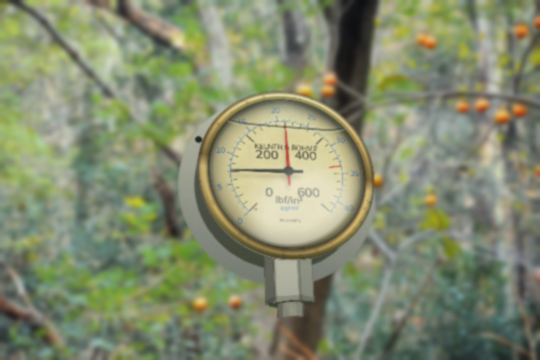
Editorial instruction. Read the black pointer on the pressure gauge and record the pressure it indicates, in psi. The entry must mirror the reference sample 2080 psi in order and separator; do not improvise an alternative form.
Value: 100 psi
